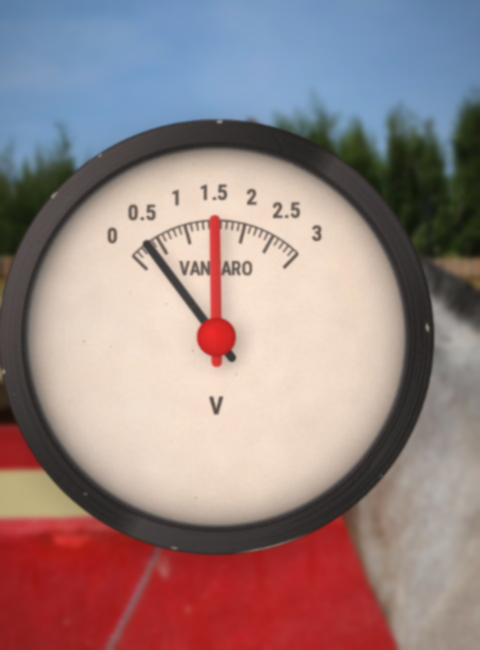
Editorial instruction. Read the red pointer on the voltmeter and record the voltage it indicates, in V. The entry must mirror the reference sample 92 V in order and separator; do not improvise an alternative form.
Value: 1.5 V
